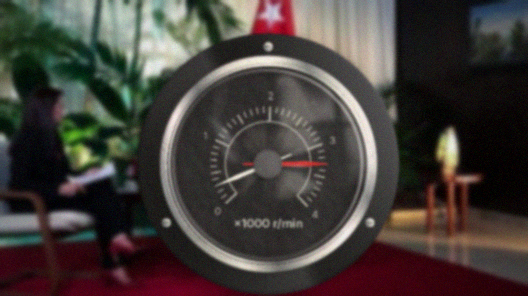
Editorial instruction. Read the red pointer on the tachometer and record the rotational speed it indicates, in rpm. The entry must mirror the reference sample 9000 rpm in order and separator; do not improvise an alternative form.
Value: 3300 rpm
